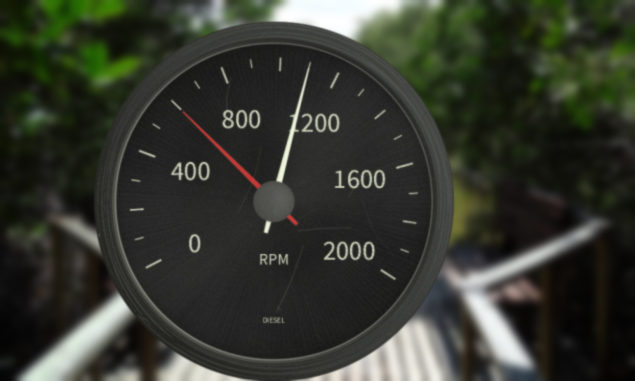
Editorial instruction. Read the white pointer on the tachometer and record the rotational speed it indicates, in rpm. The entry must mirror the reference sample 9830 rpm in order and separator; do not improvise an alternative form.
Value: 1100 rpm
